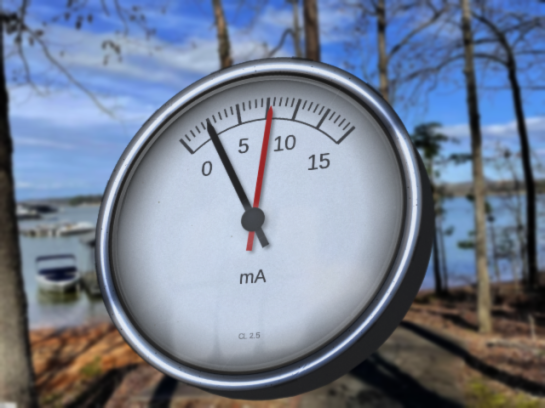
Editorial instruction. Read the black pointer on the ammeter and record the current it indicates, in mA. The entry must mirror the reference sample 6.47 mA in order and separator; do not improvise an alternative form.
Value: 2.5 mA
